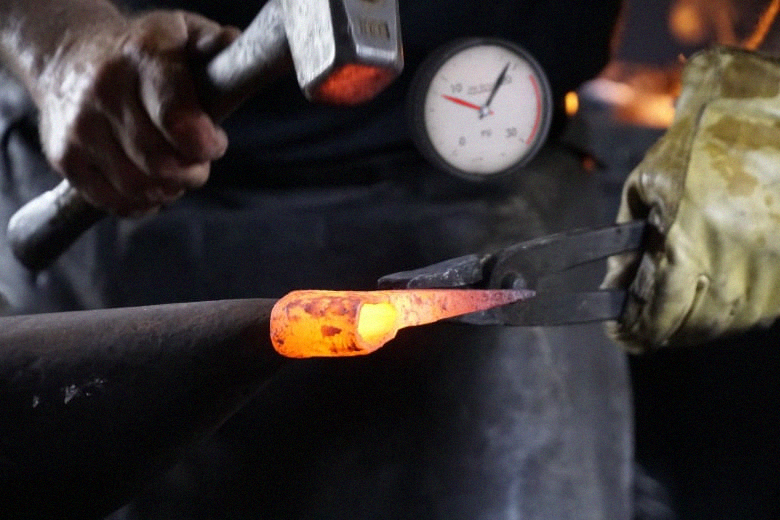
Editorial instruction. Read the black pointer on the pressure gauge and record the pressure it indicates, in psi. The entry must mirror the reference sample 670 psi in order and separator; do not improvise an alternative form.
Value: 19 psi
